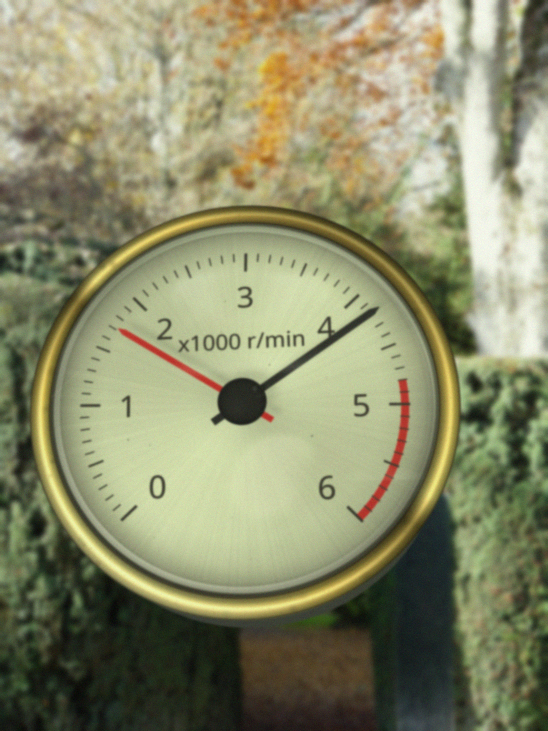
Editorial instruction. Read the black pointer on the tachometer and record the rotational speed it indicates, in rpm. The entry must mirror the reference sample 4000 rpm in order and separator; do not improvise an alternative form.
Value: 4200 rpm
